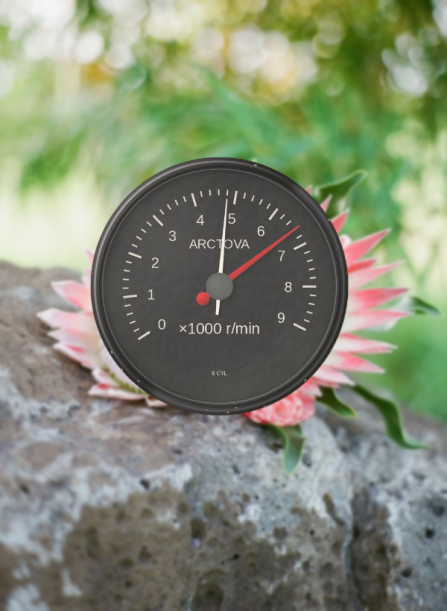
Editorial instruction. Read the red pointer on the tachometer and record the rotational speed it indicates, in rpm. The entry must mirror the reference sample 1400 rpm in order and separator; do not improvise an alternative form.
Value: 6600 rpm
